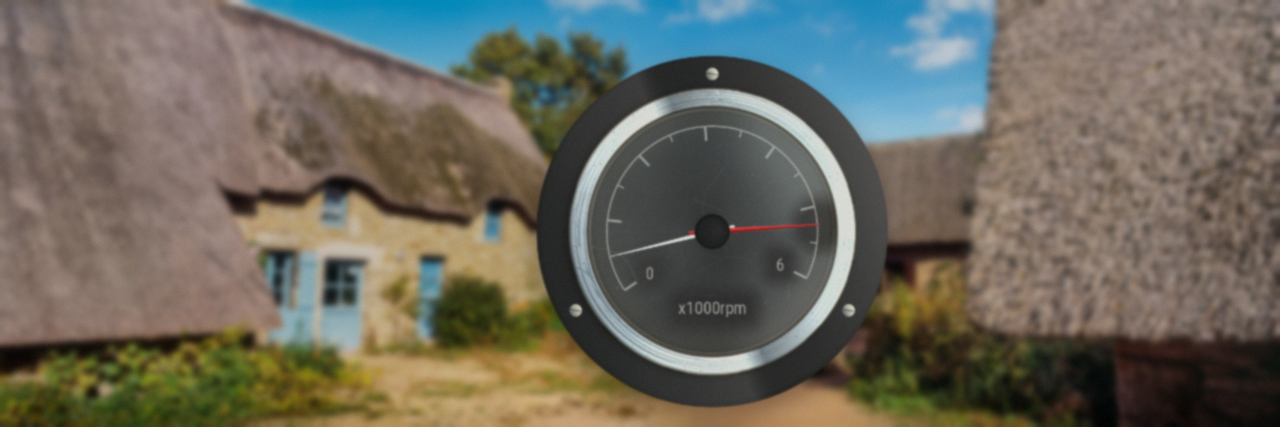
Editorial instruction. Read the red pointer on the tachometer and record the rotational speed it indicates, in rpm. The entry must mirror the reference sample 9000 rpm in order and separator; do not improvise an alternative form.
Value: 5250 rpm
